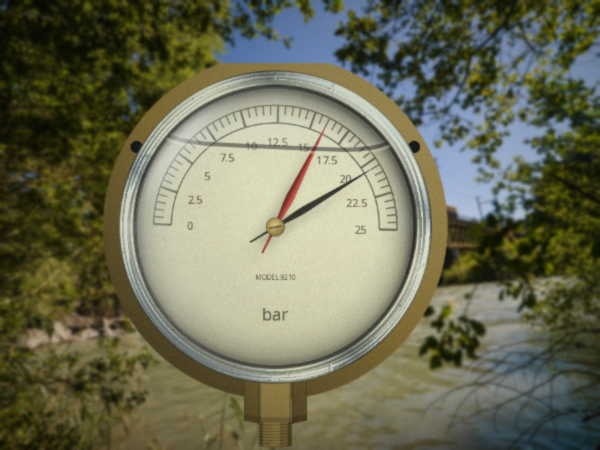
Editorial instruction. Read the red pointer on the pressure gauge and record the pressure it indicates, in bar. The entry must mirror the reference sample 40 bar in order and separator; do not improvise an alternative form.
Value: 16 bar
